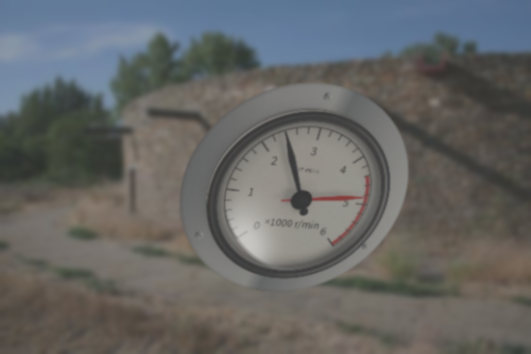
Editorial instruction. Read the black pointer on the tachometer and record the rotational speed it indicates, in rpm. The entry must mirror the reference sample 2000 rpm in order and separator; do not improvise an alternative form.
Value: 2400 rpm
